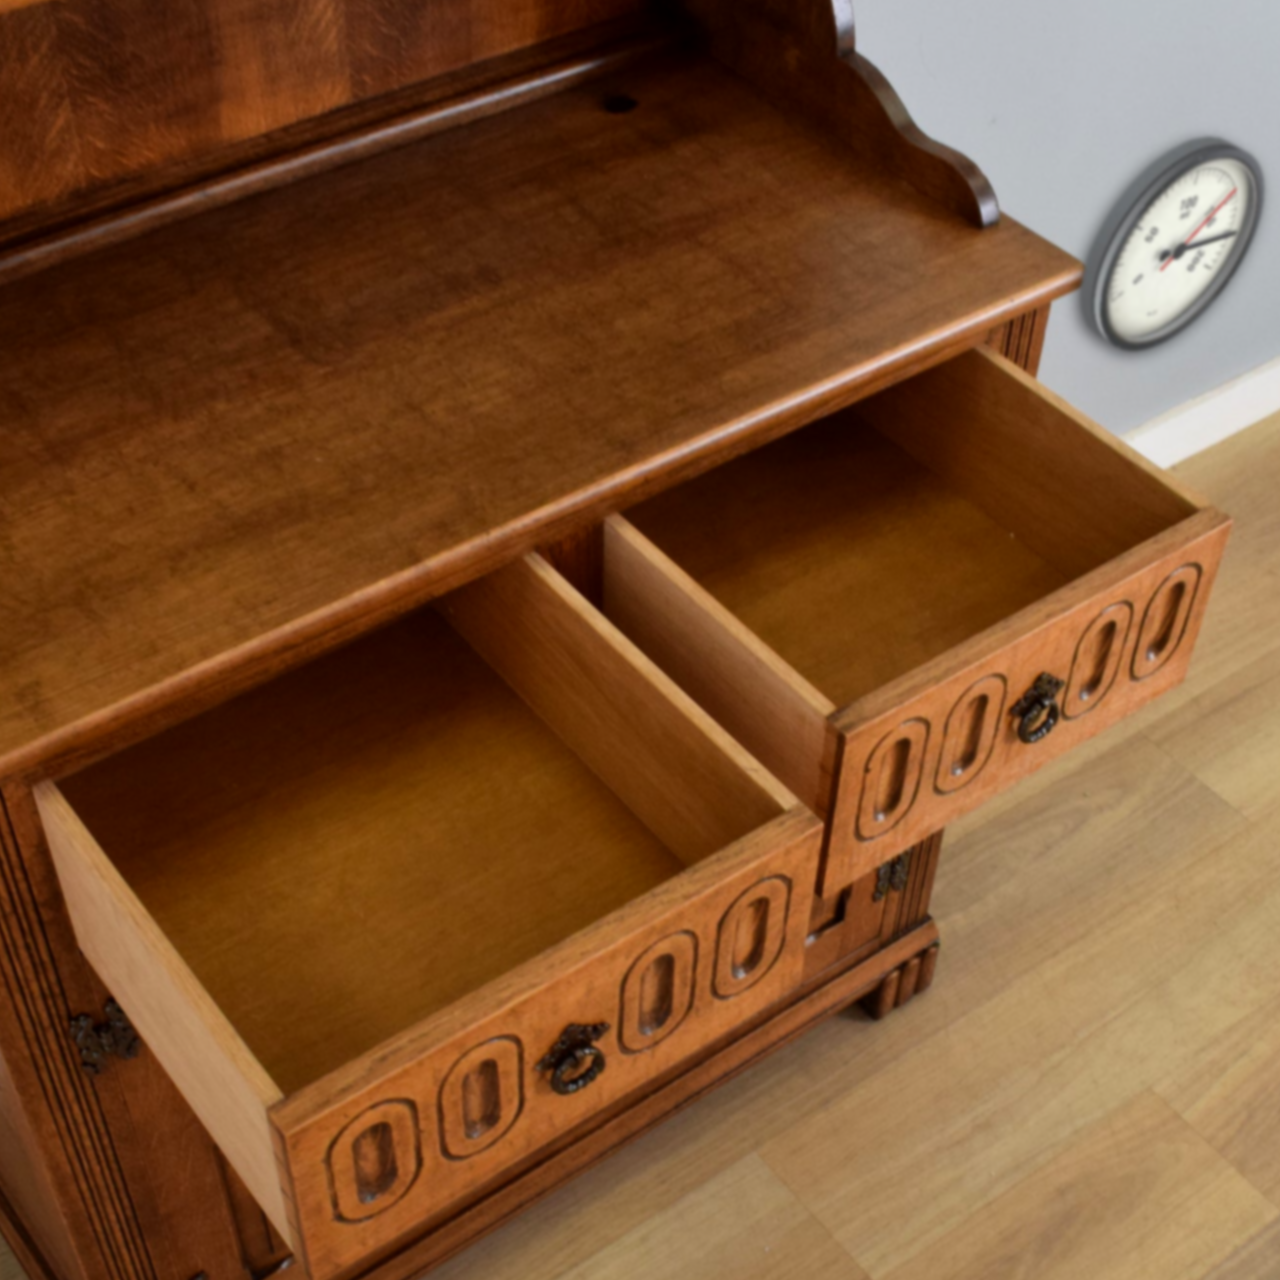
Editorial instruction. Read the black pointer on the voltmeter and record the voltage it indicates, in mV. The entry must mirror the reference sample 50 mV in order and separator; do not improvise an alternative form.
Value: 175 mV
